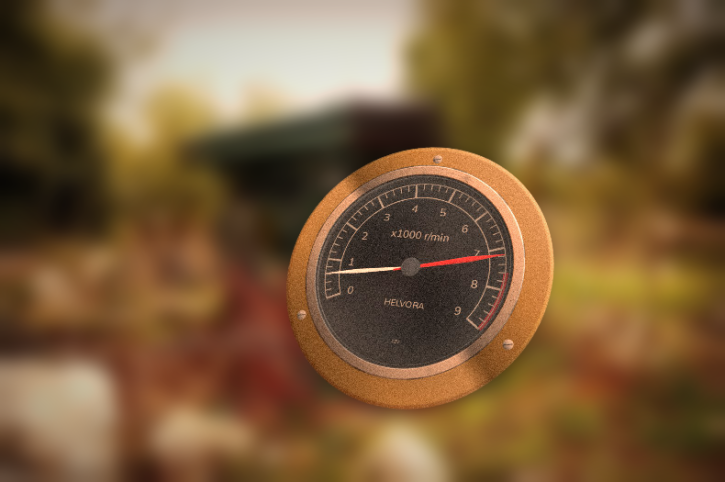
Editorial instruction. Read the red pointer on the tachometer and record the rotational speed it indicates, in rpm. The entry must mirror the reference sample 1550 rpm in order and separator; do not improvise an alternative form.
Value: 7200 rpm
